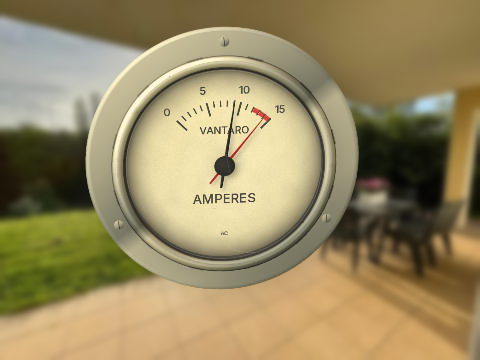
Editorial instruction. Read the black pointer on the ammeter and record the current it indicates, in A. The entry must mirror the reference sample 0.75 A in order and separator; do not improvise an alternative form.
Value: 9 A
